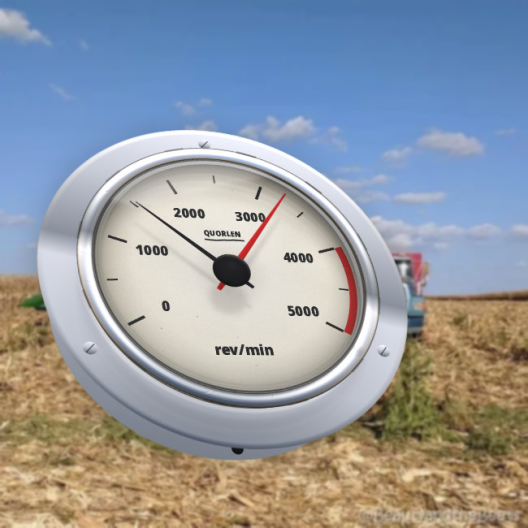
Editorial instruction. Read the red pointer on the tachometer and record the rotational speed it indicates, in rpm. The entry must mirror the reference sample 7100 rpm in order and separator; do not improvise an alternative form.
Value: 3250 rpm
